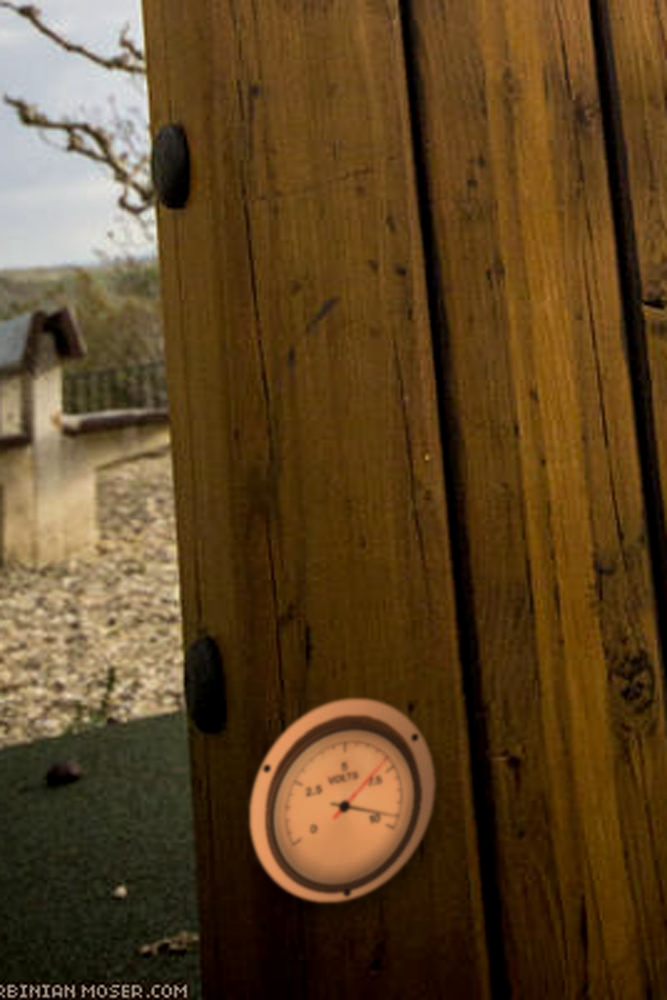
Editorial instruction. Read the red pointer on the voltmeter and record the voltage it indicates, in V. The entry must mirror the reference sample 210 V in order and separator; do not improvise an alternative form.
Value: 7 V
